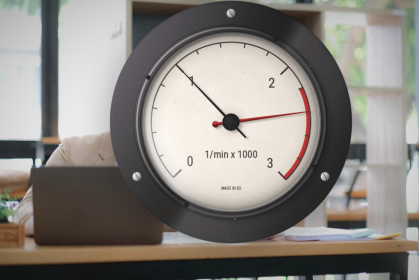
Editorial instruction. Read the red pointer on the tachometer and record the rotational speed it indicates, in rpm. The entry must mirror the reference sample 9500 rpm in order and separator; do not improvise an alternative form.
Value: 2400 rpm
